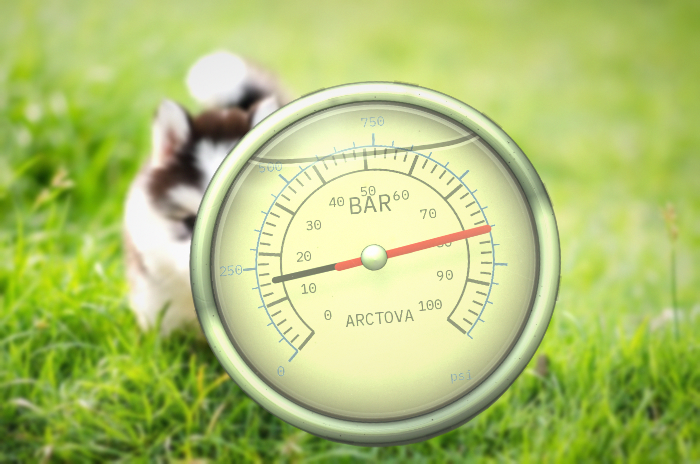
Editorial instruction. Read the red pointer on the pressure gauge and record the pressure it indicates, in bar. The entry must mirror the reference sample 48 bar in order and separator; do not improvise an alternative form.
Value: 80 bar
